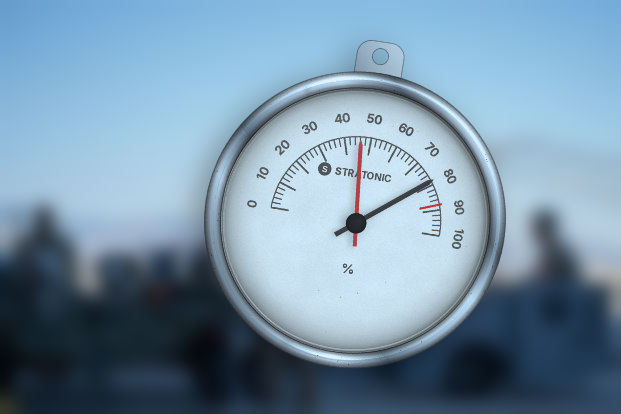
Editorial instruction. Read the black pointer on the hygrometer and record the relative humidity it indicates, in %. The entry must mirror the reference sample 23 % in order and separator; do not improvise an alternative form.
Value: 78 %
